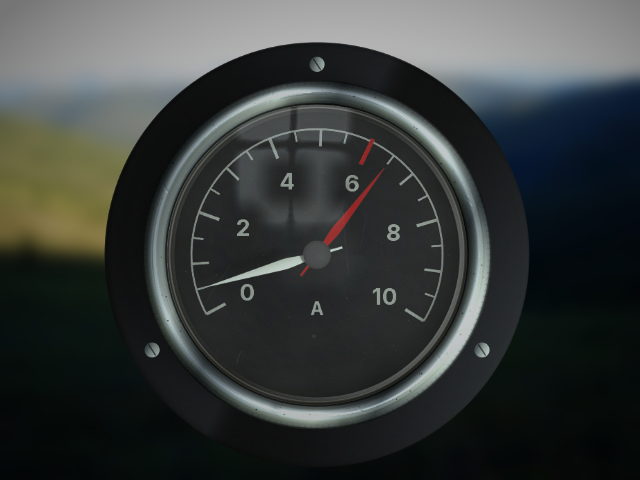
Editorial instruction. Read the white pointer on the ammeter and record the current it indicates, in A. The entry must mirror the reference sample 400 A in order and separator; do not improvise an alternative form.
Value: 0.5 A
